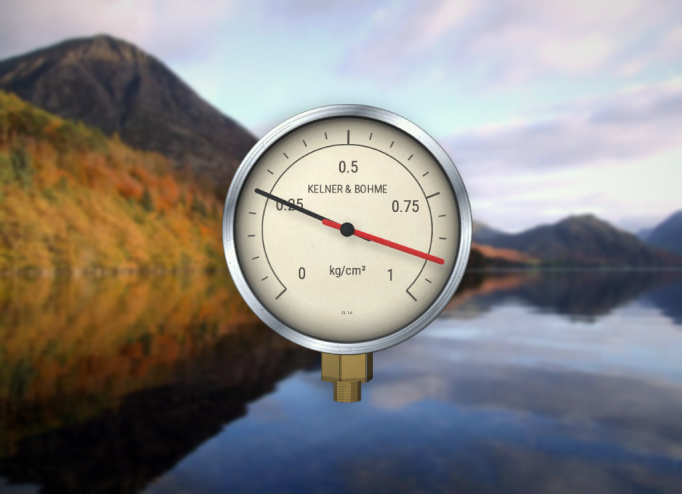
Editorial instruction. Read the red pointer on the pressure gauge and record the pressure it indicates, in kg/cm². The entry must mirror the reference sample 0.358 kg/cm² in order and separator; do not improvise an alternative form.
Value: 0.9 kg/cm²
